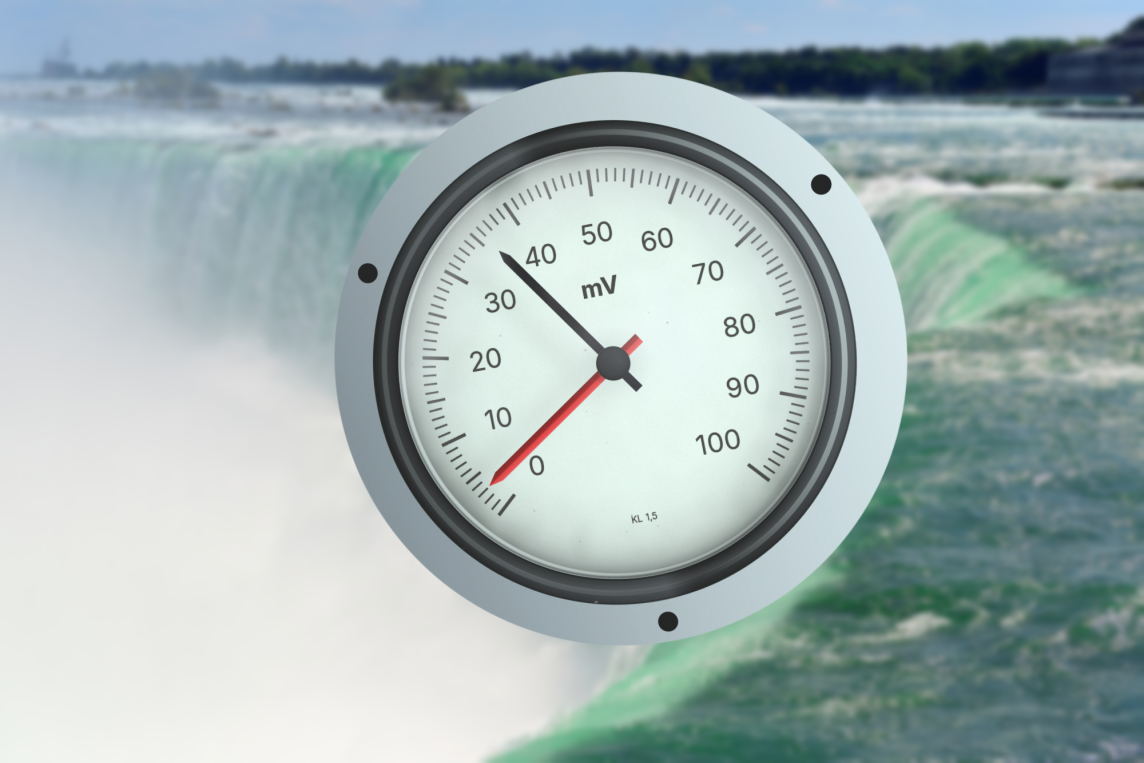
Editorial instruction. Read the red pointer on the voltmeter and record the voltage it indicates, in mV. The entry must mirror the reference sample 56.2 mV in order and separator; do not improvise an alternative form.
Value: 3 mV
